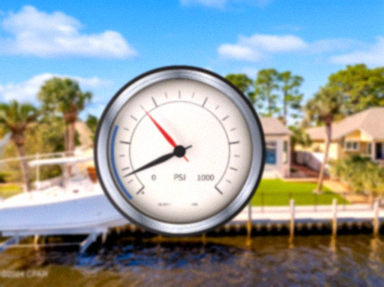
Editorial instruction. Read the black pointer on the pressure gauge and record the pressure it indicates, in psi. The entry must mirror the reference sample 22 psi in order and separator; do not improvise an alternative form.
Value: 75 psi
